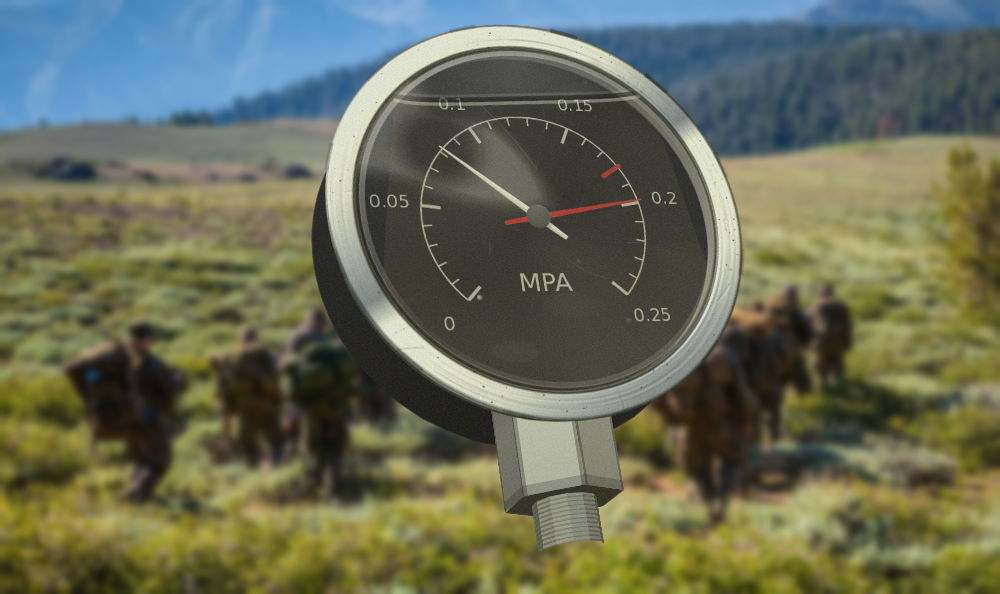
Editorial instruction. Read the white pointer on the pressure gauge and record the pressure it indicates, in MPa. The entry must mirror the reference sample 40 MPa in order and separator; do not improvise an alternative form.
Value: 0.08 MPa
